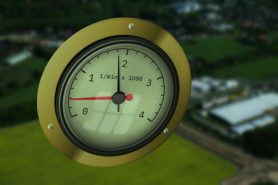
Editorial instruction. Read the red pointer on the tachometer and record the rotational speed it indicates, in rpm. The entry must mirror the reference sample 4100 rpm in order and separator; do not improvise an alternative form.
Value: 400 rpm
